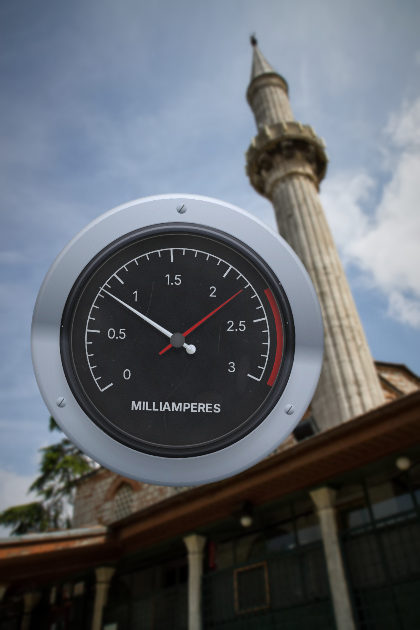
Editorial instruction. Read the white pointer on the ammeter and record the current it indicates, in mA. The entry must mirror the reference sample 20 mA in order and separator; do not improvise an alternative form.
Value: 0.85 mA
